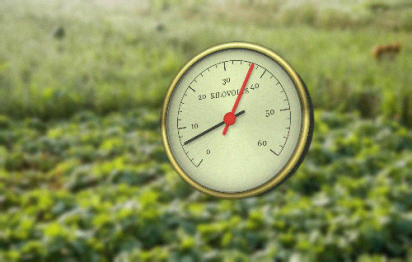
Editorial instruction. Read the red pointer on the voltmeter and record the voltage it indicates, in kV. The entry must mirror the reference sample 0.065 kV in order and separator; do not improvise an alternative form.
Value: 37 kV
